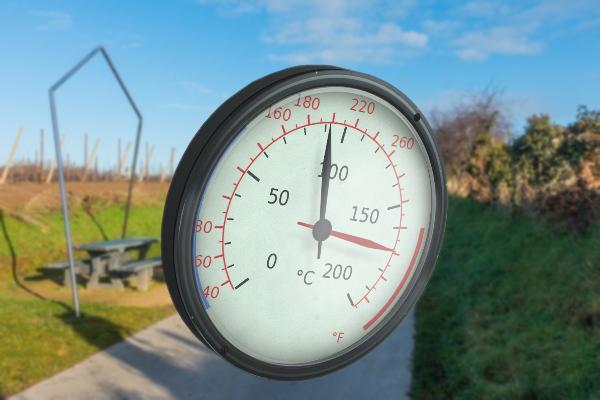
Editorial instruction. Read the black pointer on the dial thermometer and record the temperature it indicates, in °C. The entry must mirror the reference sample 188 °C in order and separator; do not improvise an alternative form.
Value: 90 °C
